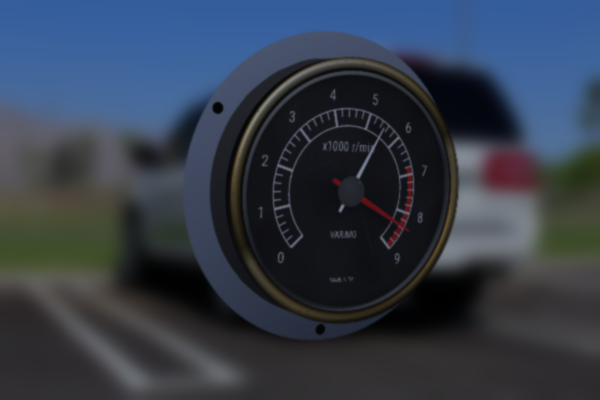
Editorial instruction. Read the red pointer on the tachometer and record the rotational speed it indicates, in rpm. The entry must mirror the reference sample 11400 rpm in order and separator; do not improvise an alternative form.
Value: 8400 rpm
